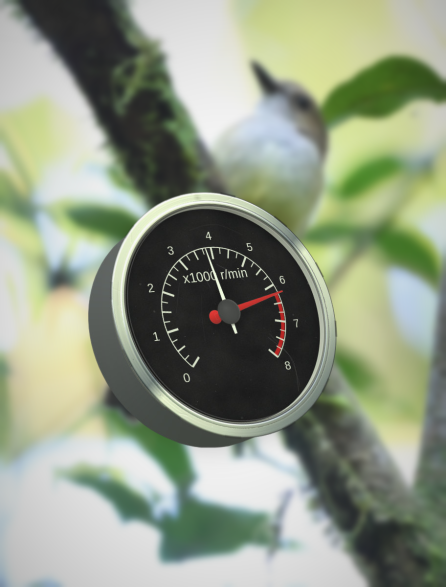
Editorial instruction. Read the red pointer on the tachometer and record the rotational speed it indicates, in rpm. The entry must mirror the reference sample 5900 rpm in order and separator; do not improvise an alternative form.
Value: 6250 rpm
